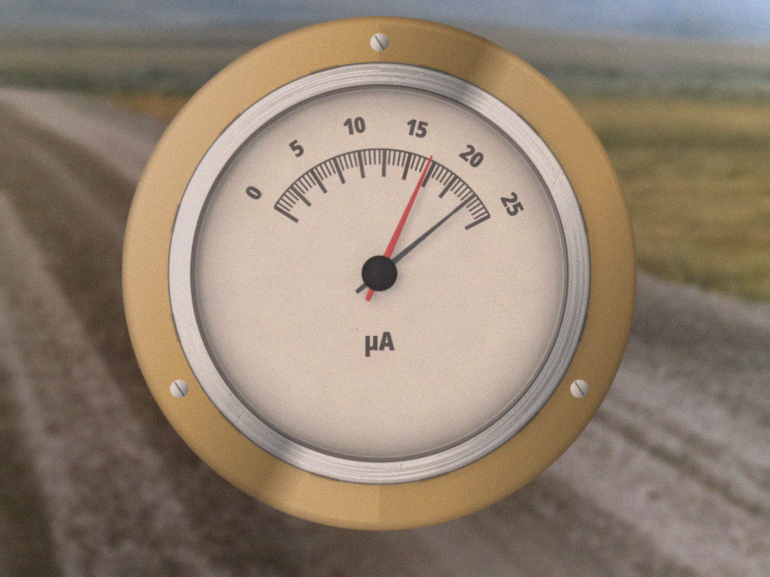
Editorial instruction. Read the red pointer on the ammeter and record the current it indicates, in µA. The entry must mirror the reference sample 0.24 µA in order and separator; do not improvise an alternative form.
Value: 17 µA
